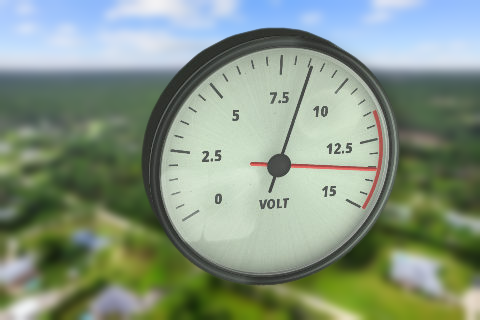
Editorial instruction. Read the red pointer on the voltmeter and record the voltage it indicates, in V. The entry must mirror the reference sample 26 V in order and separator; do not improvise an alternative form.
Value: 13.5 V
